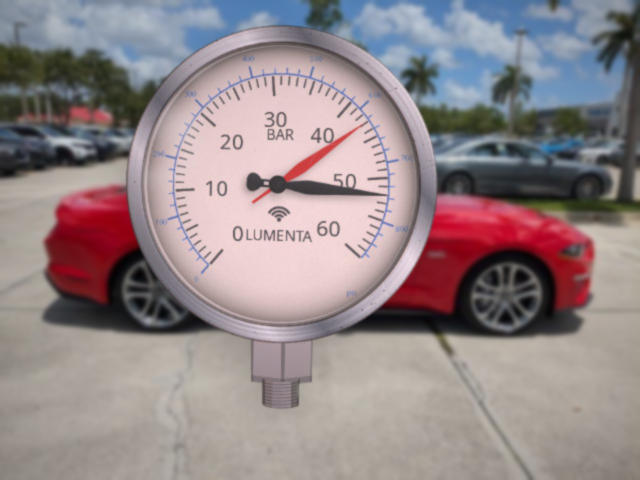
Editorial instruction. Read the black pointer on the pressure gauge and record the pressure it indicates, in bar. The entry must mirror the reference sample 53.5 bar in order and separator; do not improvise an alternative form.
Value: 52 bar
